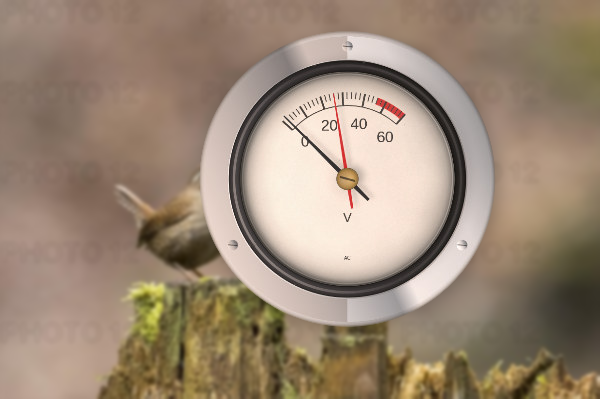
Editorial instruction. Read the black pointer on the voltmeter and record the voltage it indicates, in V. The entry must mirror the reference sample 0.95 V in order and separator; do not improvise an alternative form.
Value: 2 V
